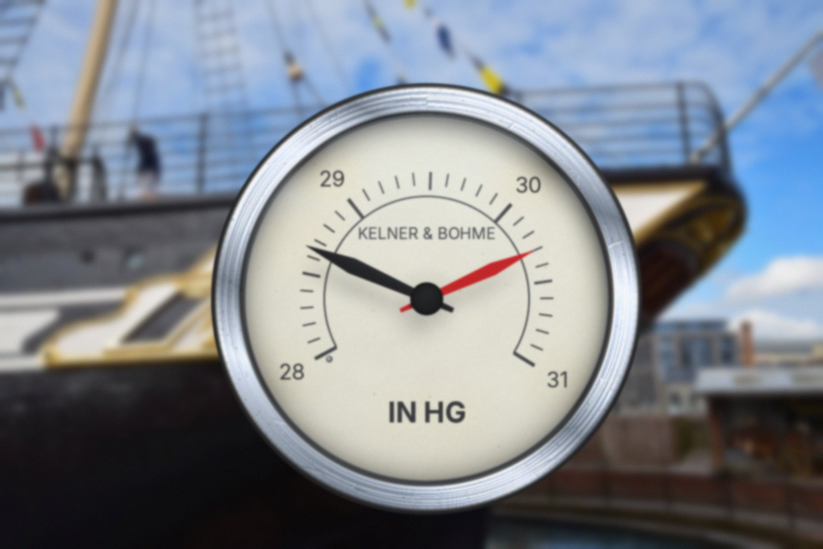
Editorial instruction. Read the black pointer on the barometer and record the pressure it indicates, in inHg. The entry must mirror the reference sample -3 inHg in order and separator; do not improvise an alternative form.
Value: 28.65 inHg
